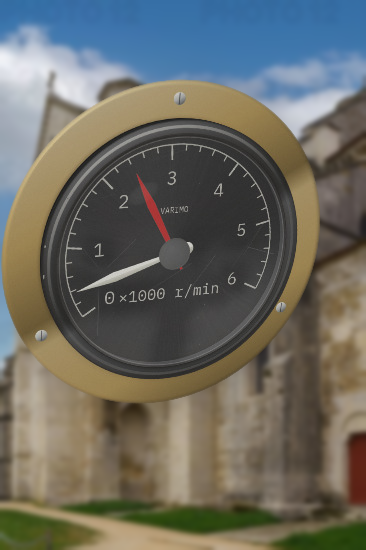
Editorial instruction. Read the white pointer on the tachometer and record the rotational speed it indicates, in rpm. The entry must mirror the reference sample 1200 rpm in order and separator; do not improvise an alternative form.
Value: 400 rpm
